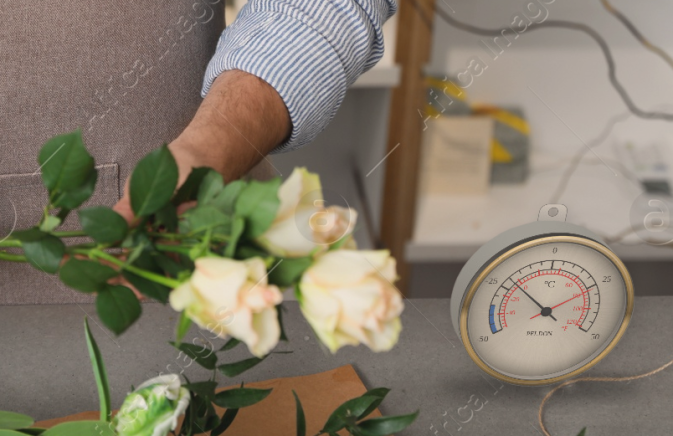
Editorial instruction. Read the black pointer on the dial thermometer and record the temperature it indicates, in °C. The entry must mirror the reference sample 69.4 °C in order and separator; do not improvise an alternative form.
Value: -20 °C
